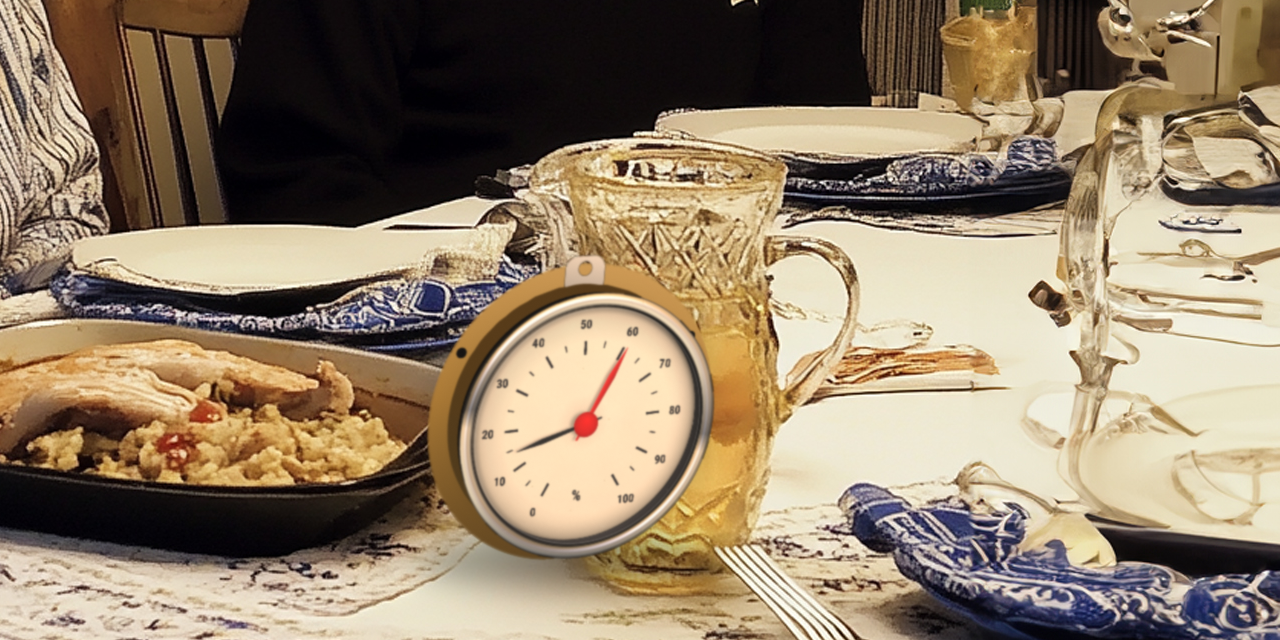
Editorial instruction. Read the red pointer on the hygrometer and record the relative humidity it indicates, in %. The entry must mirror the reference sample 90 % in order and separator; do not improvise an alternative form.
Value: 60 %
